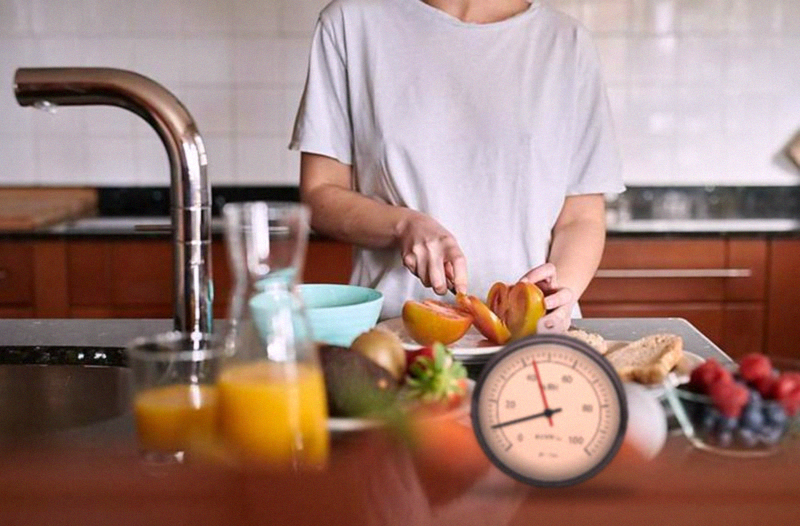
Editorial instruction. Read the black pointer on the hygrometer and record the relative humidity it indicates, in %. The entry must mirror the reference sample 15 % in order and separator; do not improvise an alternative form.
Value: 10 %
